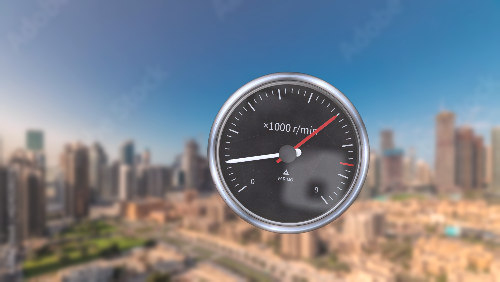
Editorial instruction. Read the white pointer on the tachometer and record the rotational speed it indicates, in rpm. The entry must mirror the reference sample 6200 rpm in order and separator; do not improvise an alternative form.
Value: 1000 rpm
